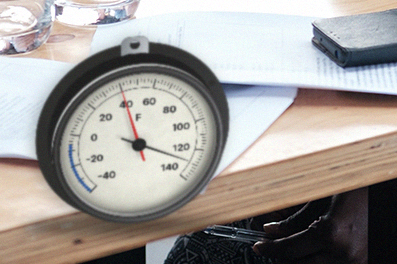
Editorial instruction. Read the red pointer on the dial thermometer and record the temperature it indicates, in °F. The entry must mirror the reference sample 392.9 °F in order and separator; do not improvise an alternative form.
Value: 40 °F
